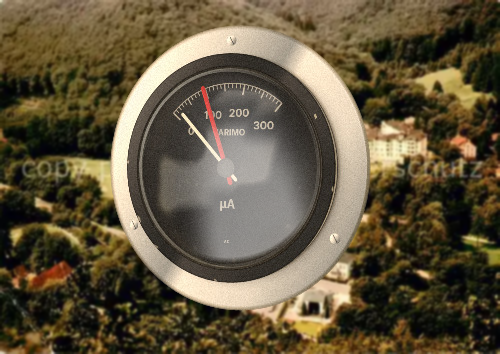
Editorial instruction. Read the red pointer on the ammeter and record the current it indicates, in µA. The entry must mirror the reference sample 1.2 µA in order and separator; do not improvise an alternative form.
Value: 100 µA
